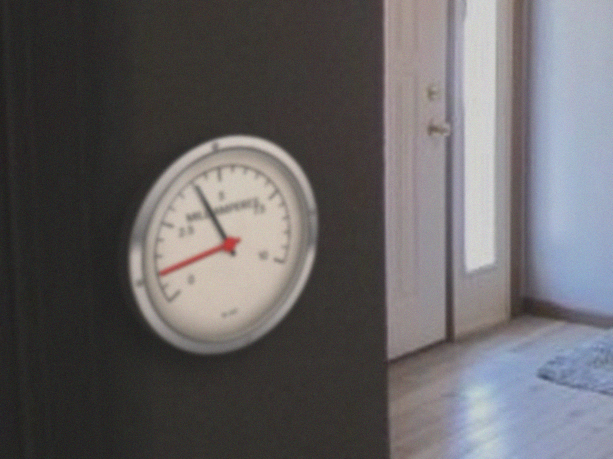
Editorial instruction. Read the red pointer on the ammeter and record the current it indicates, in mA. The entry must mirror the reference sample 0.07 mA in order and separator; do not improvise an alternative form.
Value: 1 mA
